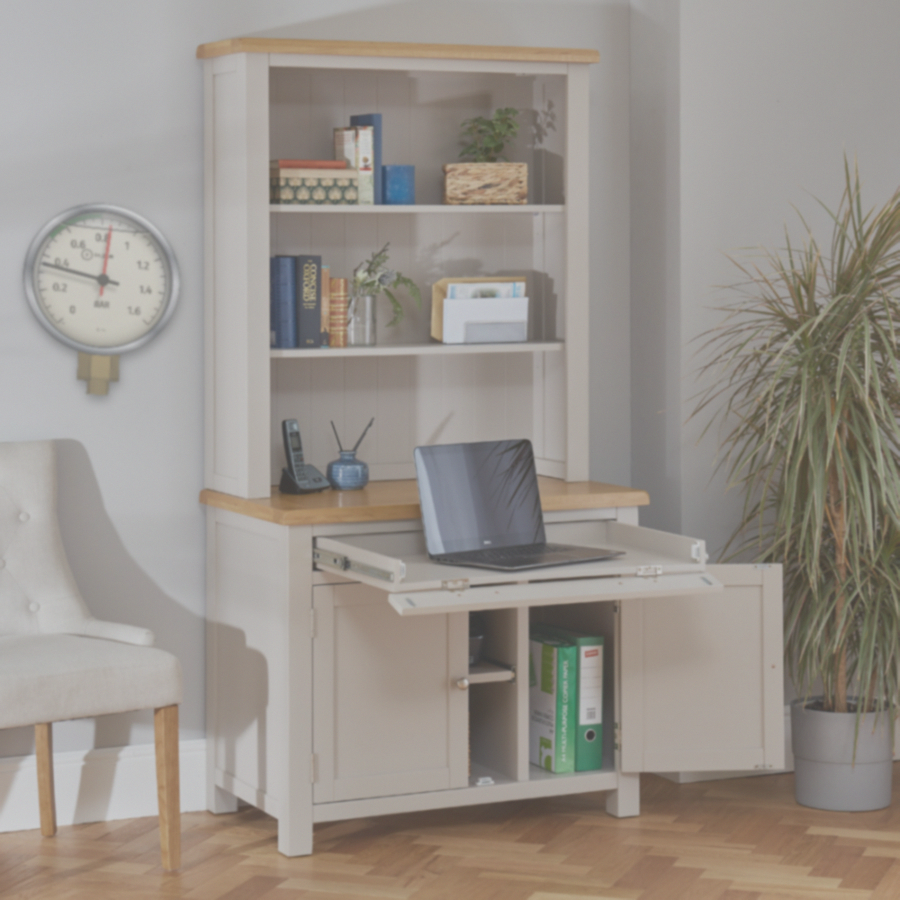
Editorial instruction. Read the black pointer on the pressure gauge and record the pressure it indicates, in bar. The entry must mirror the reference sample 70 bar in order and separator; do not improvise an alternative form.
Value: 0.35 bar
